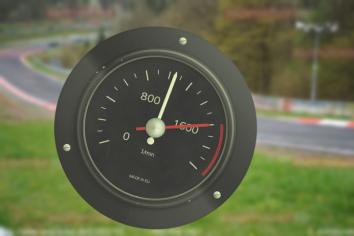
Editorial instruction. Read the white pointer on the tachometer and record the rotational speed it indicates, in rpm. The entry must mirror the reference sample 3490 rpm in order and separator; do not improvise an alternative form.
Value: 1050 rpm
